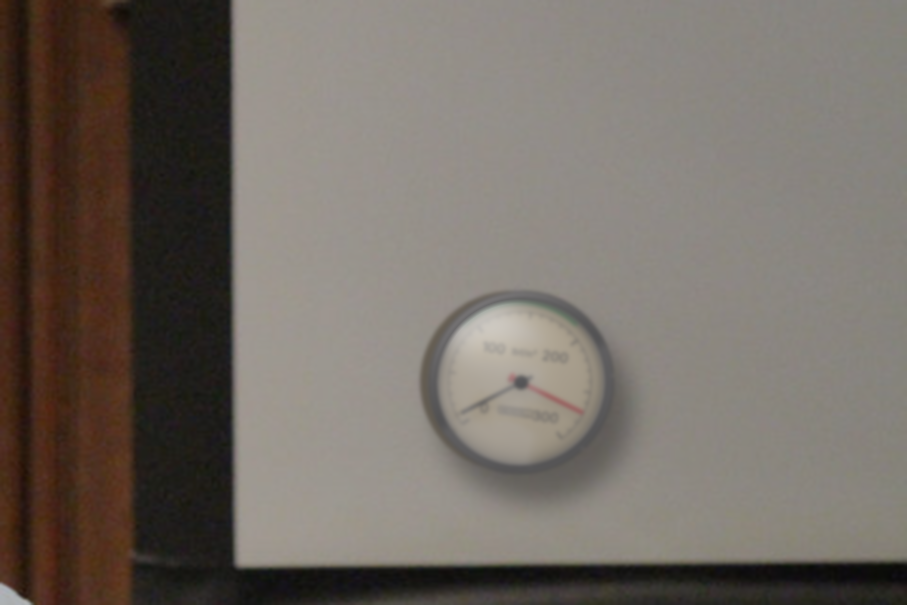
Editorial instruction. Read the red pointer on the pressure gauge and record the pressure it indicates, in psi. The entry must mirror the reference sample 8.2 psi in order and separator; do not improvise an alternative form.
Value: 270 psi
